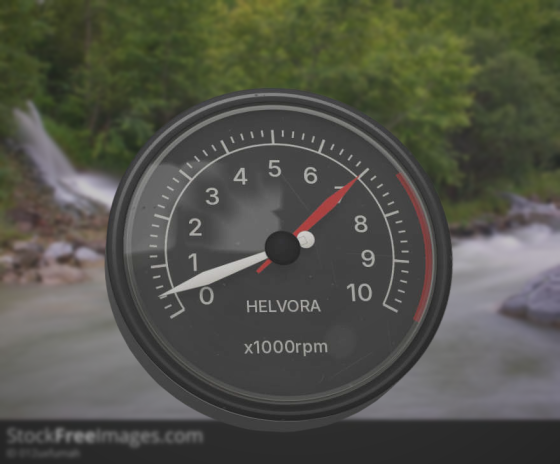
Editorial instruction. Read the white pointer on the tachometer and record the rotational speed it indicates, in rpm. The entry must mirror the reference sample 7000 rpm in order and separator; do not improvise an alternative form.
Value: 400 rpm
